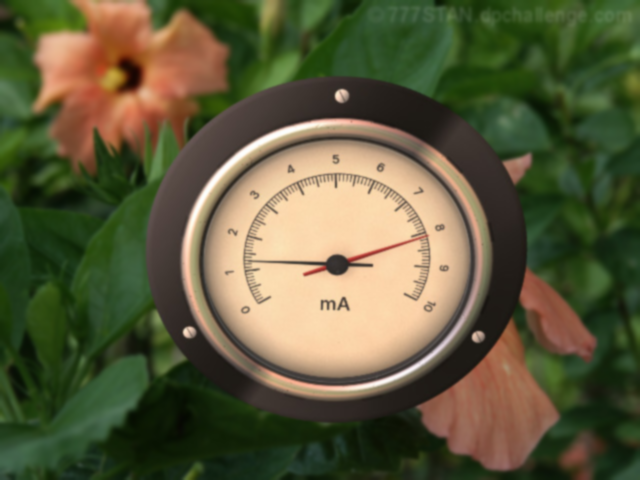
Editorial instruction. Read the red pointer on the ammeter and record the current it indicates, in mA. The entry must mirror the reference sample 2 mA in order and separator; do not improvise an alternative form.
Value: 8 mA
